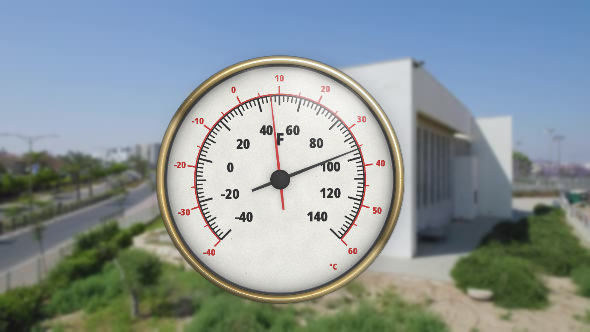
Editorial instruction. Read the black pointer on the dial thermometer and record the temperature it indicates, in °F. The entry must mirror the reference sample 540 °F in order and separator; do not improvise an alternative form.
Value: 96 °F
